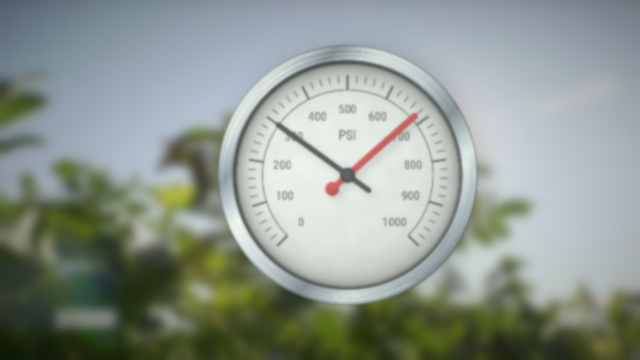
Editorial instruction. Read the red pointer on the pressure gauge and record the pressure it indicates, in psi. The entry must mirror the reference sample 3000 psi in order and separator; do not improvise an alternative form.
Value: 680 psi
